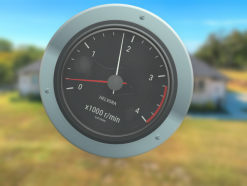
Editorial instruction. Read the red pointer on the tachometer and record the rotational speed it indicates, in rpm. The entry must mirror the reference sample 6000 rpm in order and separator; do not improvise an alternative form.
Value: 200 rpm
